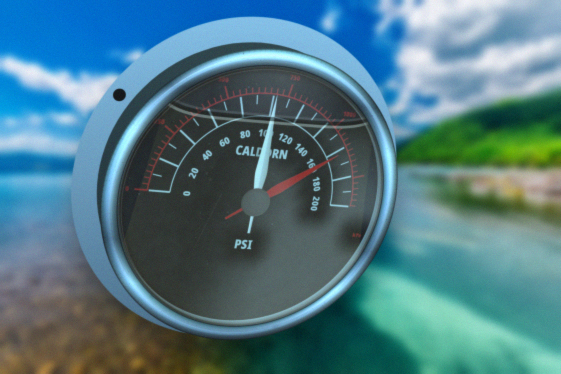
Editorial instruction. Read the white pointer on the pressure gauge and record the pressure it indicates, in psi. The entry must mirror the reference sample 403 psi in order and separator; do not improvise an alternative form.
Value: 100 psi
